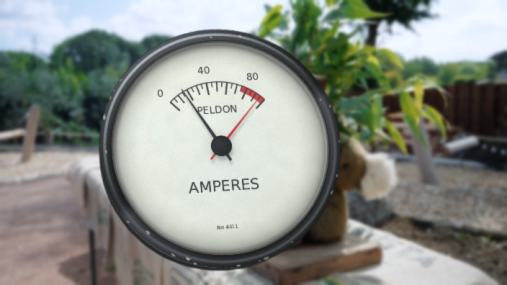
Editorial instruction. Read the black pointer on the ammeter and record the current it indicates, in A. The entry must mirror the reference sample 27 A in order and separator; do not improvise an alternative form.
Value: 15 A
